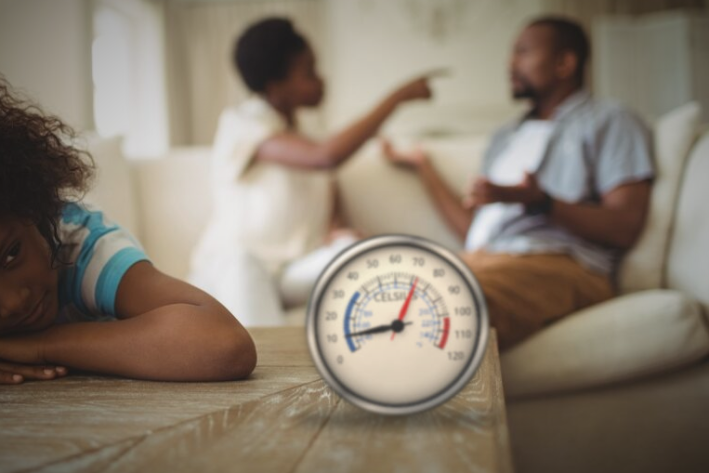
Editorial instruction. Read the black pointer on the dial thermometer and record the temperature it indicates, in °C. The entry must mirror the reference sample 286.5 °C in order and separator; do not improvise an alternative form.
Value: 10 °C
